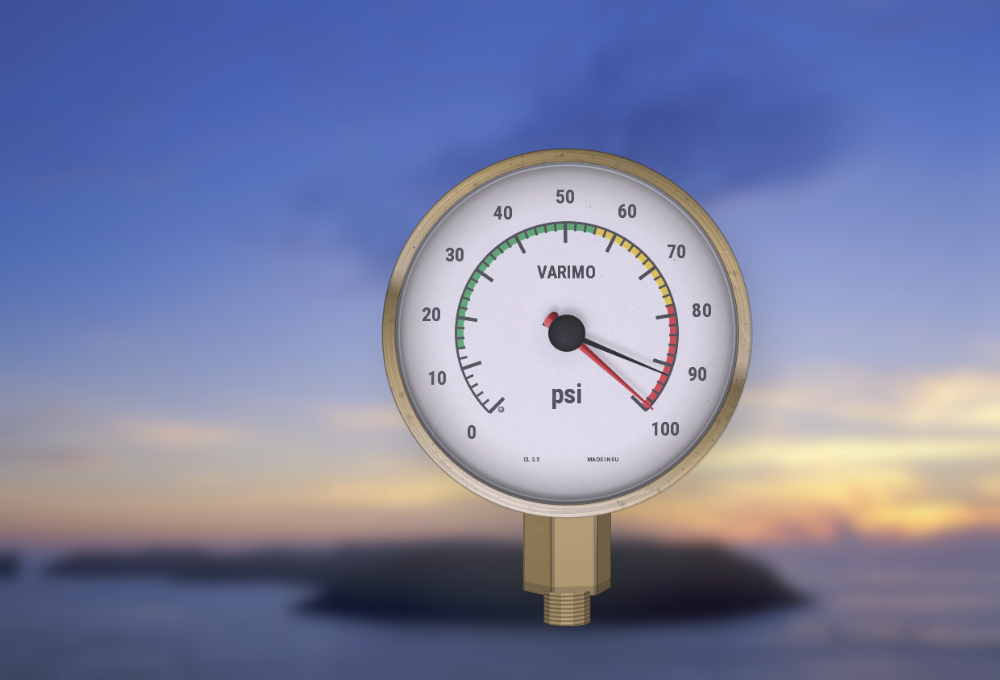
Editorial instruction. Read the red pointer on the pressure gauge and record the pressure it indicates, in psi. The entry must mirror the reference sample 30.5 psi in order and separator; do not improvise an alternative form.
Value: 99 psi
